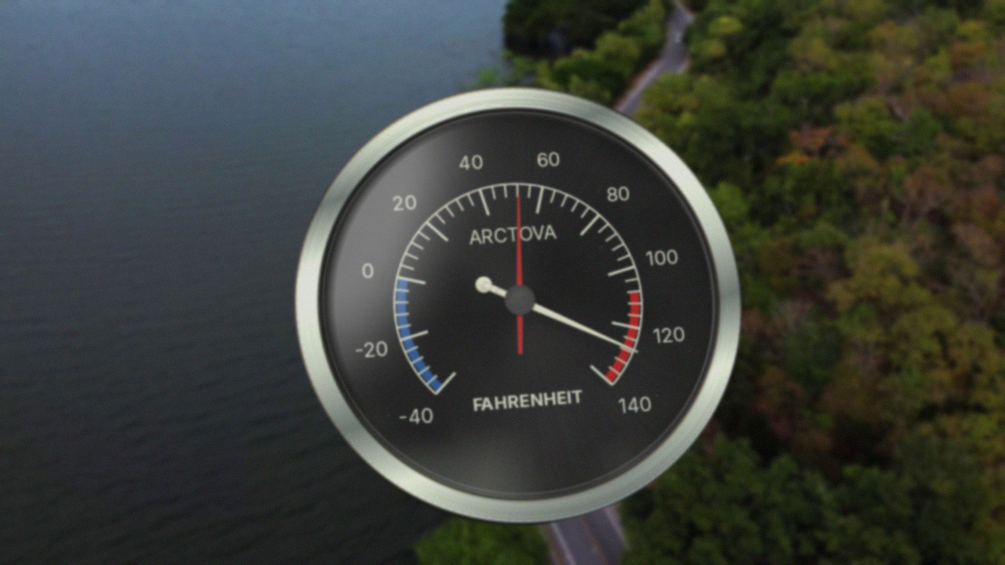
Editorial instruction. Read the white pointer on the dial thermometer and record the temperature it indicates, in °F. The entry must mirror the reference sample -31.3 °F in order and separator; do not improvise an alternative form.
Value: 128 °F
